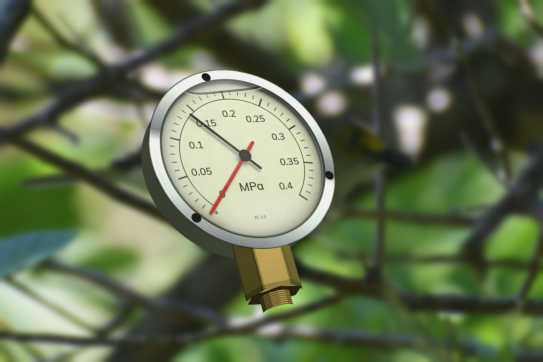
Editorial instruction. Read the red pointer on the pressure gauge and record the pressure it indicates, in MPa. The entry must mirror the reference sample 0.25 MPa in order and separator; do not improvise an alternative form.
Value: 0 MPa
